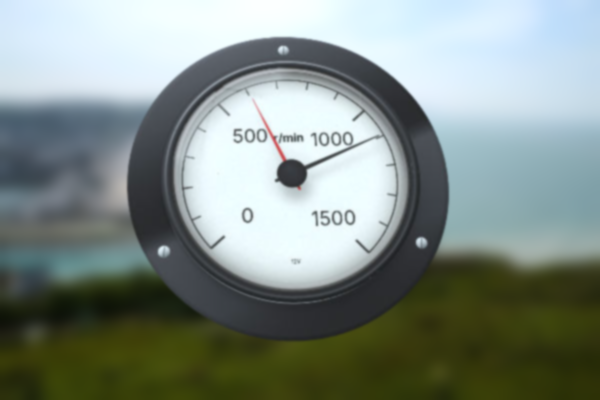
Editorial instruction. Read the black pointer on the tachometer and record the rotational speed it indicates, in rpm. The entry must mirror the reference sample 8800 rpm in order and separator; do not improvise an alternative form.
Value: 1100 rpm
